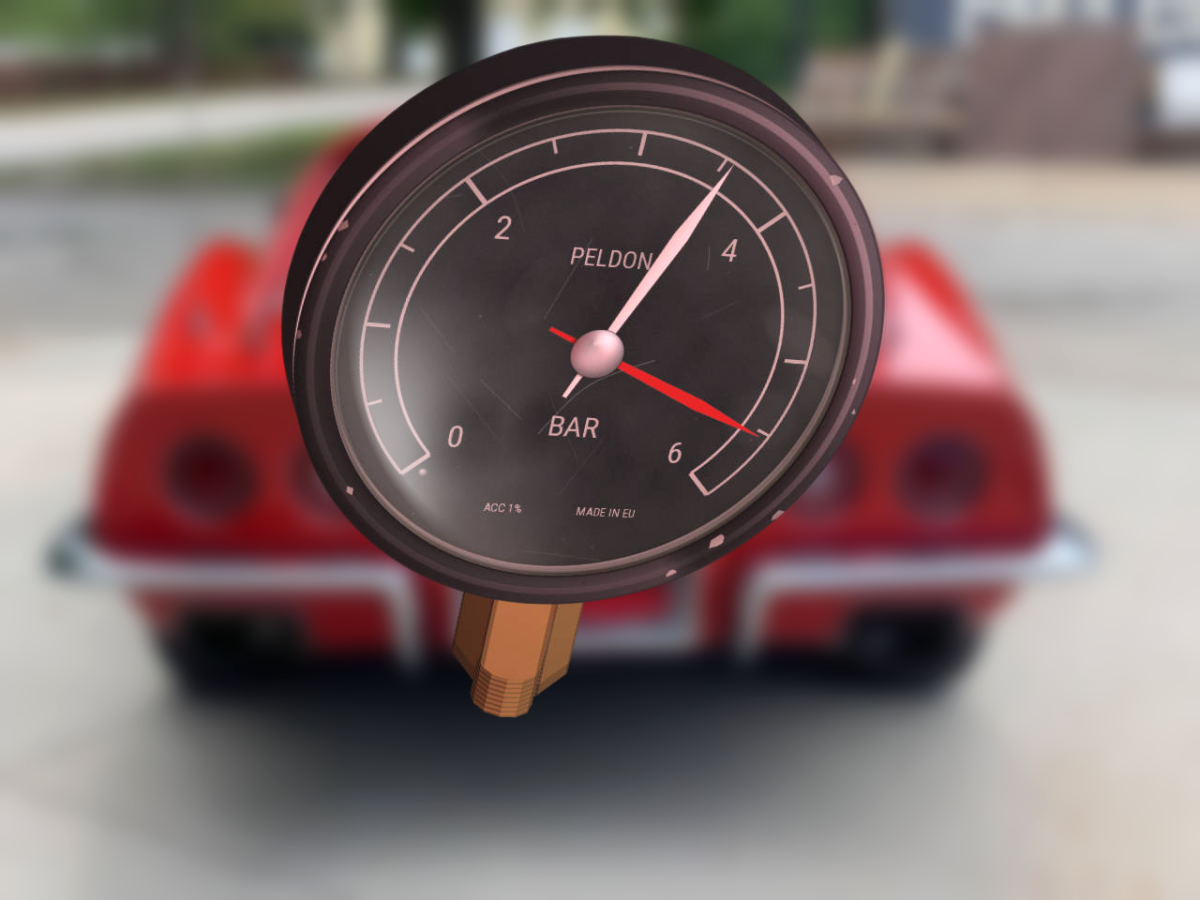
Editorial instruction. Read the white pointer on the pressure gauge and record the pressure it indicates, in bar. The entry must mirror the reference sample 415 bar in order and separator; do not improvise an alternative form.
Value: 3.5 bar
